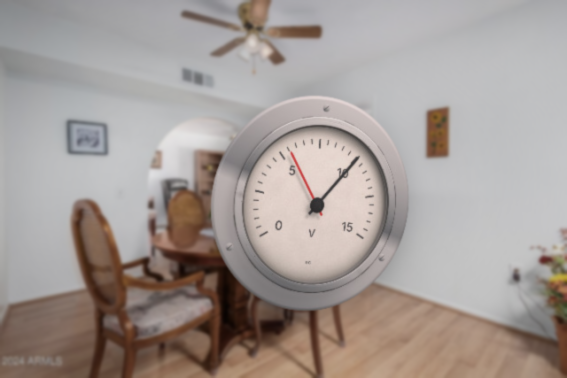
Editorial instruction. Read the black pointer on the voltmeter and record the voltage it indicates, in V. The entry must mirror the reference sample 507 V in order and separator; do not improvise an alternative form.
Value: 10 V
